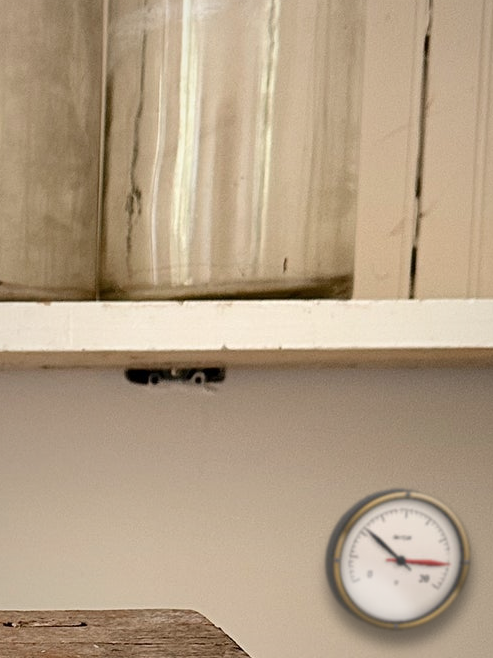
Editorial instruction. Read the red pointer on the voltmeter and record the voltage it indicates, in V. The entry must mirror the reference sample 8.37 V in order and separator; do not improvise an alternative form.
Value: 17.5 V
